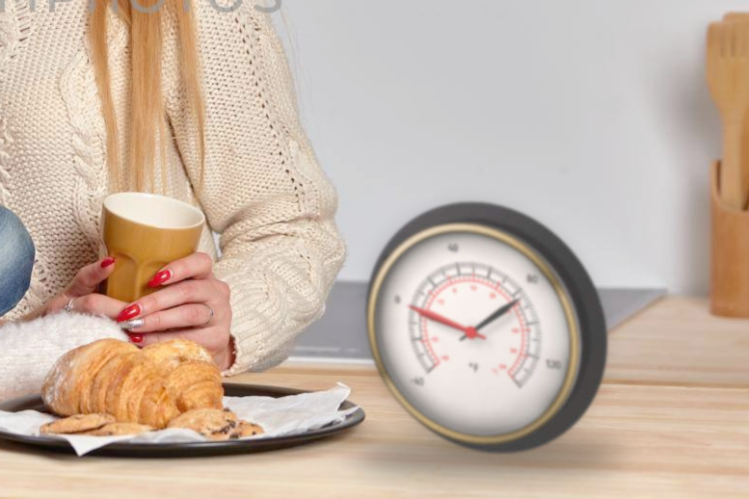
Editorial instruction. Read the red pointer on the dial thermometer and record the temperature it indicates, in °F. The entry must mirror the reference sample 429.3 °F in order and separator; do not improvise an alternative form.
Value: 0 °F
